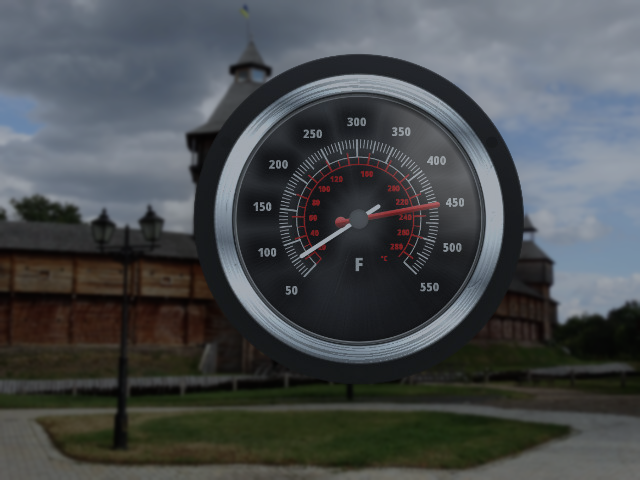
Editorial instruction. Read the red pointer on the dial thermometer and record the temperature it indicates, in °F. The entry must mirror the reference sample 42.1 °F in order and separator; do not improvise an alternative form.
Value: 450 °F
